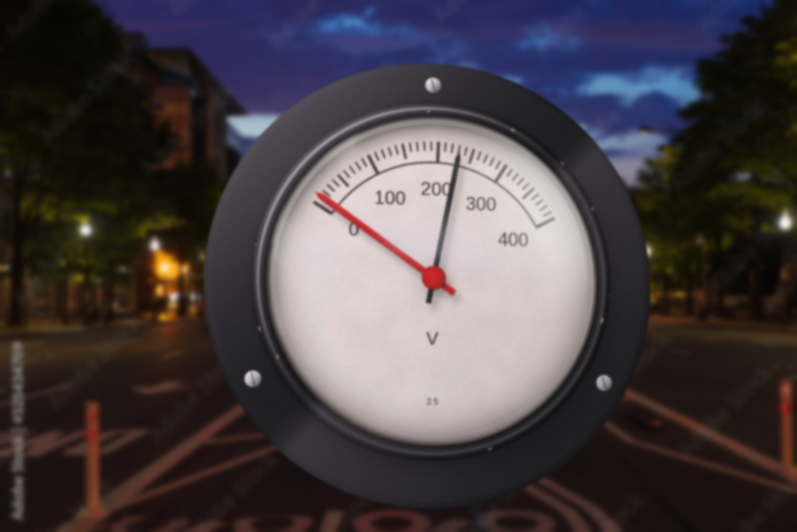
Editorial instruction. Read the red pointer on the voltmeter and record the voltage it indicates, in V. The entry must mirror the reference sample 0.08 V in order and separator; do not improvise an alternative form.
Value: 10 V
